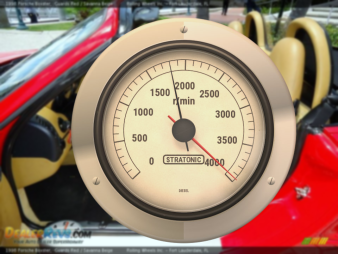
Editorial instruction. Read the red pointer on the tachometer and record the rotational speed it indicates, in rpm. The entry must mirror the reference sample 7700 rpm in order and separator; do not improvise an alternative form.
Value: 3950 rpm
